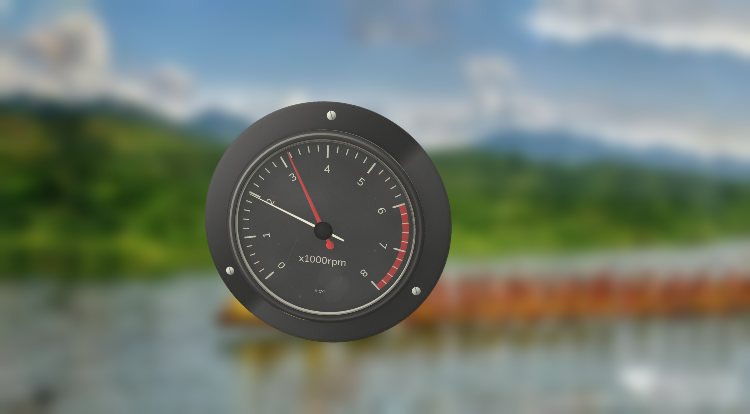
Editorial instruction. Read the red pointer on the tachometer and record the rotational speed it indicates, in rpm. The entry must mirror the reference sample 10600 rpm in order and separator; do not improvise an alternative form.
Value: 3200 rpm
